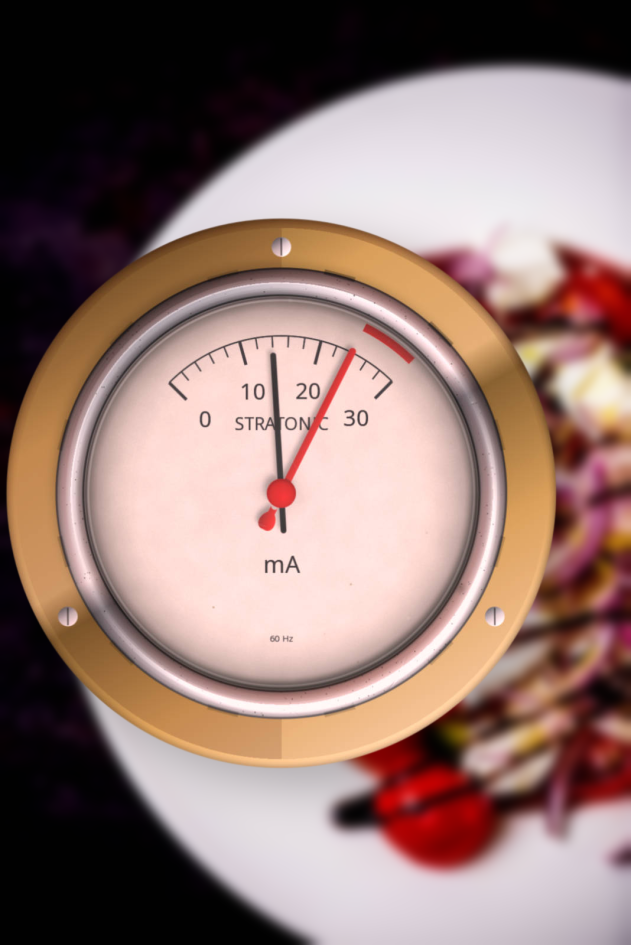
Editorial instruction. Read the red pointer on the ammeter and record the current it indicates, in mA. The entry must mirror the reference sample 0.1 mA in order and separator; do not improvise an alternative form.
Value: 24 mA
